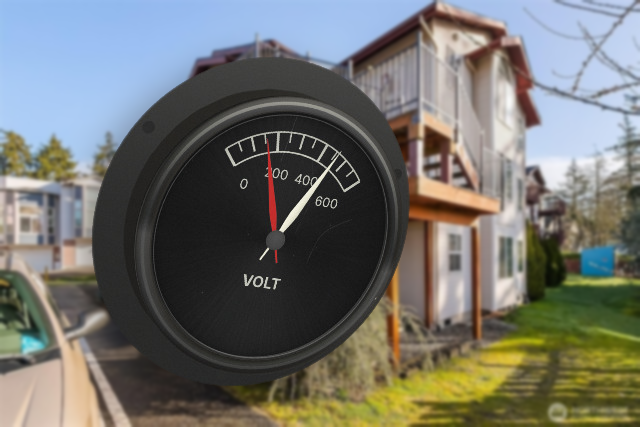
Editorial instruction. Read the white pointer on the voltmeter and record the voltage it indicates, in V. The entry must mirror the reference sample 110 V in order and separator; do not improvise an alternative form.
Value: 450 V
